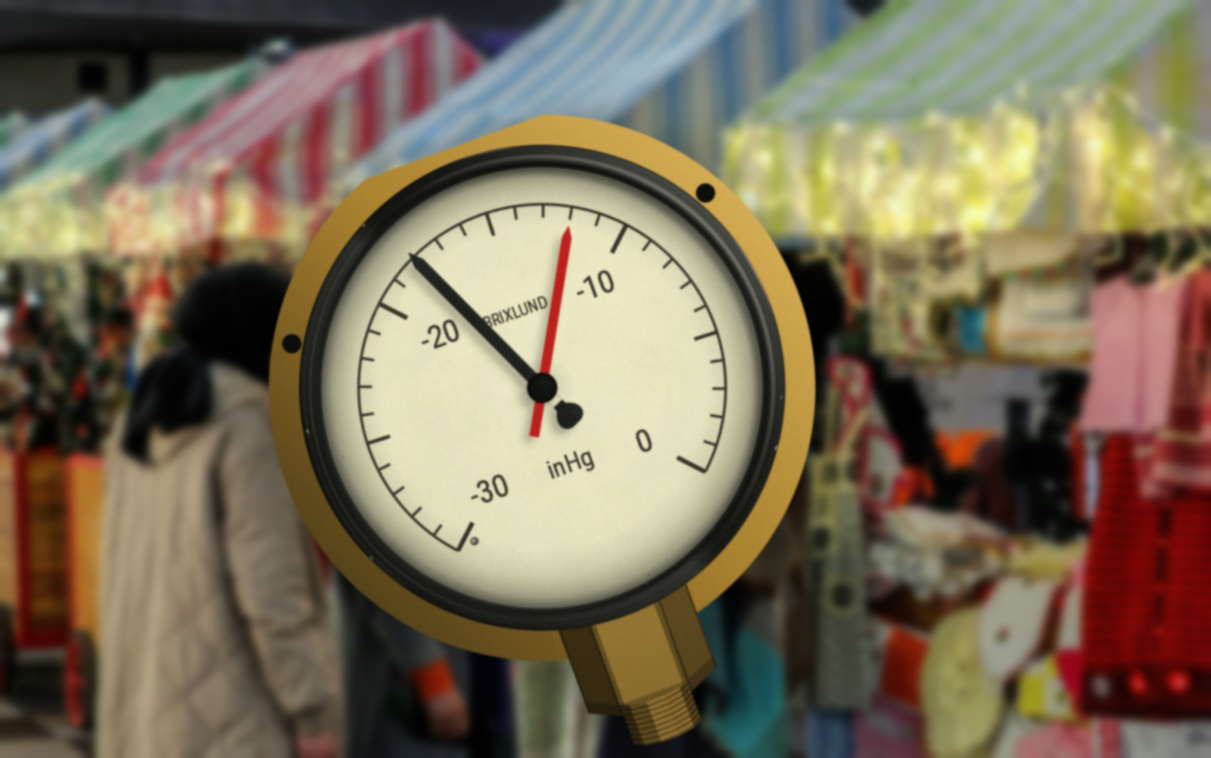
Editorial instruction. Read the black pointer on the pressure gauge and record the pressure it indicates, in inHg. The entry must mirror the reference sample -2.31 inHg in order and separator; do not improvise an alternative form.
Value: -18 inHg
